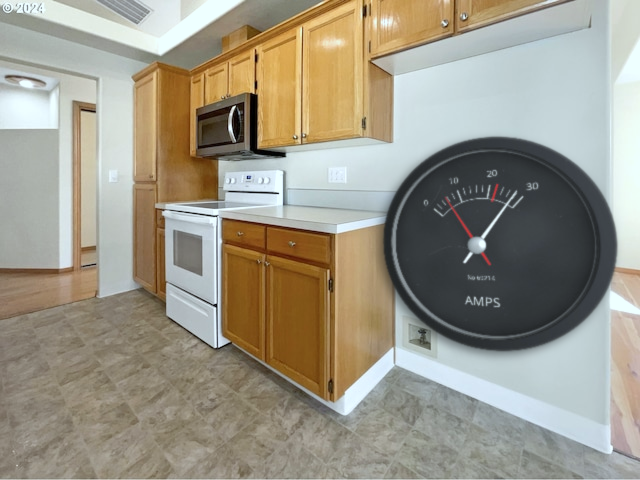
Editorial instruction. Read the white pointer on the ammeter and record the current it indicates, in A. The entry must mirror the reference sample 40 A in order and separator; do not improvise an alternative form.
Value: 28 A
